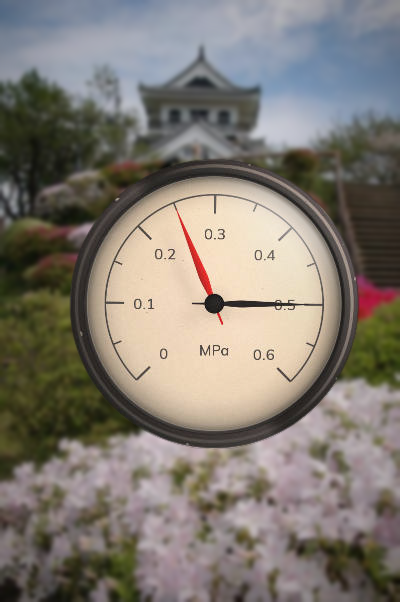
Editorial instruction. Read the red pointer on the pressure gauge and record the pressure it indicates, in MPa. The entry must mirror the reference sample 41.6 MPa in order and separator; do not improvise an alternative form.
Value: 0.25 MPa
